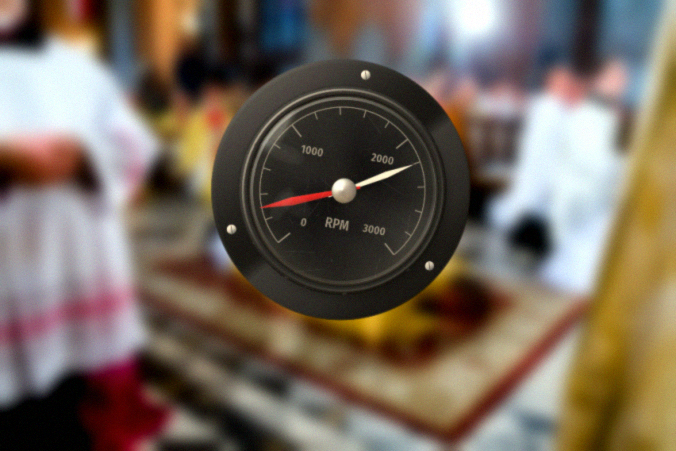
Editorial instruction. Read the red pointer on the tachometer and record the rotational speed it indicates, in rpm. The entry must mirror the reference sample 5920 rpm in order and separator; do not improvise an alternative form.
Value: 300 rpm
